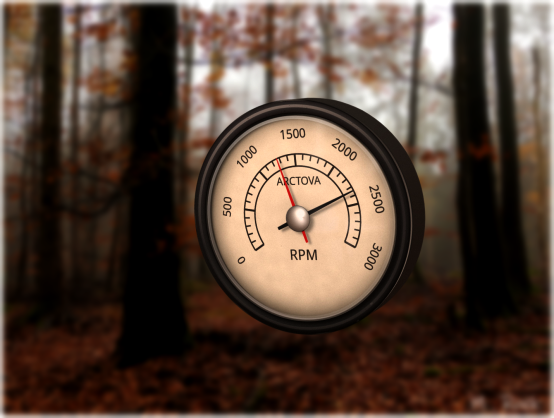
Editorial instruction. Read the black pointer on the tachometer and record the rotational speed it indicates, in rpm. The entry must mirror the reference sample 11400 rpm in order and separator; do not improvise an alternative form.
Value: 2350 rpm
